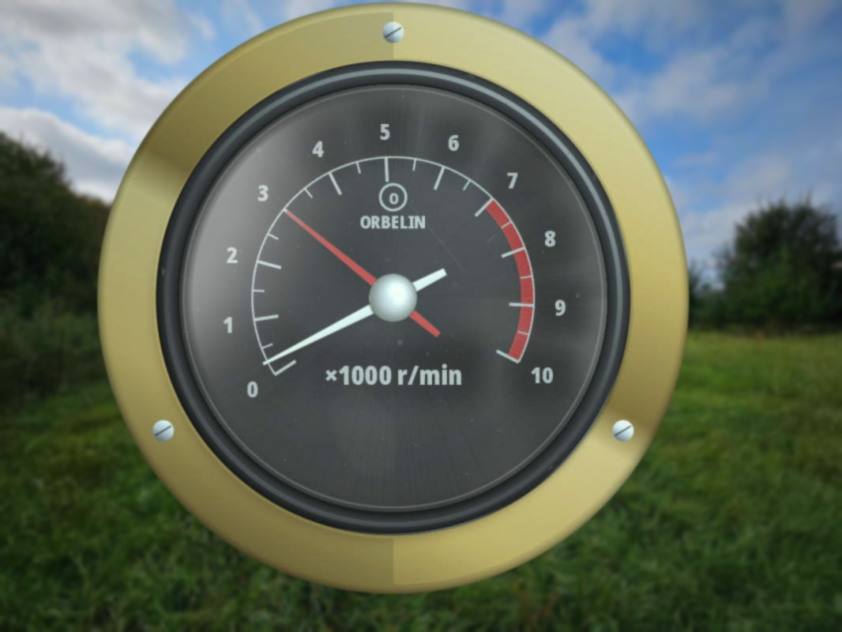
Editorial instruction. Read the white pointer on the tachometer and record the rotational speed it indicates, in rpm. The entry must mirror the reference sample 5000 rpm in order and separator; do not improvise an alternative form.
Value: 250 rpm
